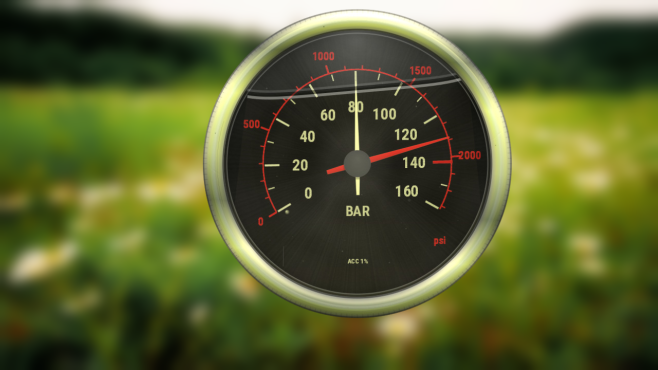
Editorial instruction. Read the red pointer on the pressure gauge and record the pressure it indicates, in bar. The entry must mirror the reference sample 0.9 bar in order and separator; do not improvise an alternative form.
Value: 130 bar
